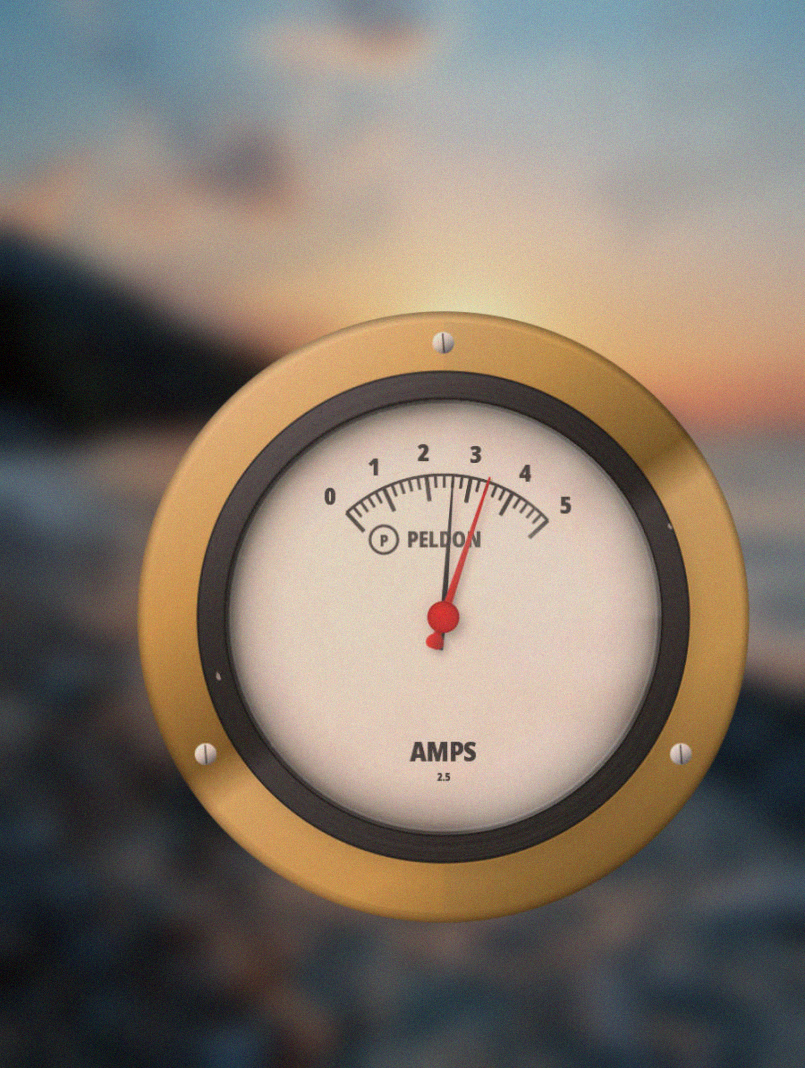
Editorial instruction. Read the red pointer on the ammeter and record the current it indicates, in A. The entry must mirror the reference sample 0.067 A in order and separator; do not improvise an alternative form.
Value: 3.4 A
